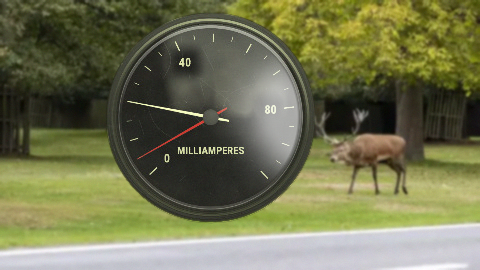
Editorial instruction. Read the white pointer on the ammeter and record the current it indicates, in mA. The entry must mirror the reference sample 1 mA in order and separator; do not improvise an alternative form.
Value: 20 mA
